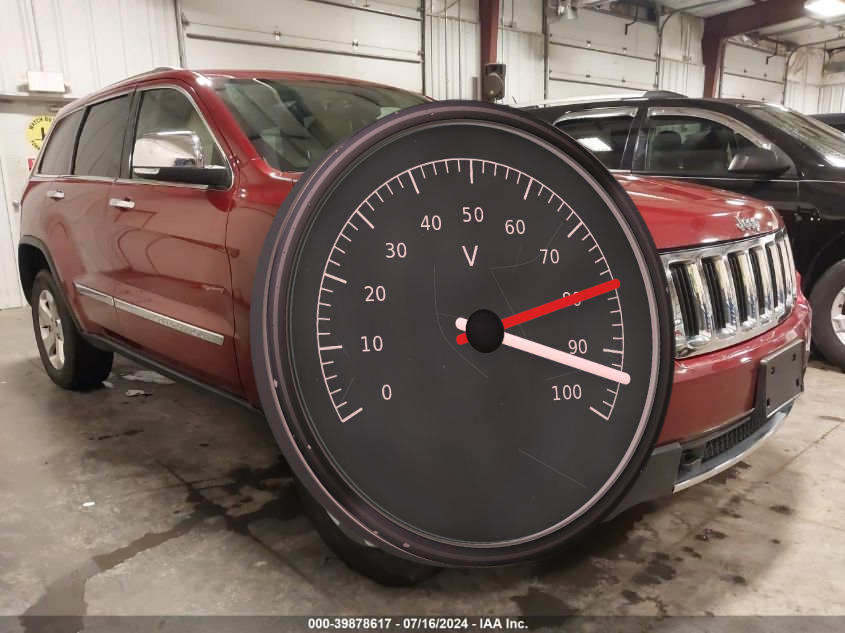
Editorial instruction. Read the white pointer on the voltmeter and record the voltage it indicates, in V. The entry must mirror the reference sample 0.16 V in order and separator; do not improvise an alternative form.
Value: 94 V
